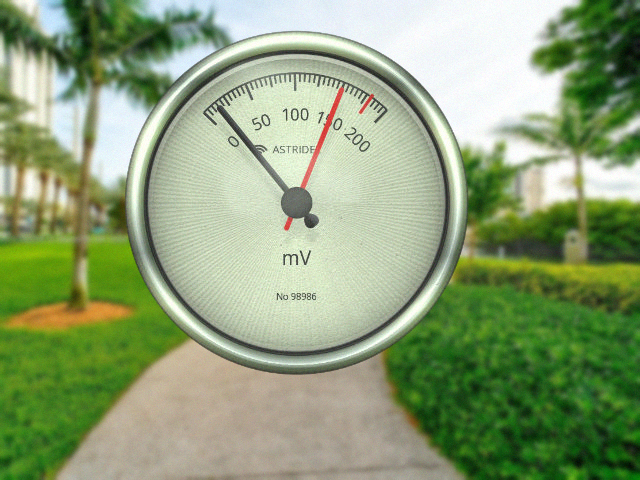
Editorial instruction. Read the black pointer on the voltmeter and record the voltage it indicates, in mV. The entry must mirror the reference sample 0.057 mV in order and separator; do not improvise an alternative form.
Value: 15 mV
